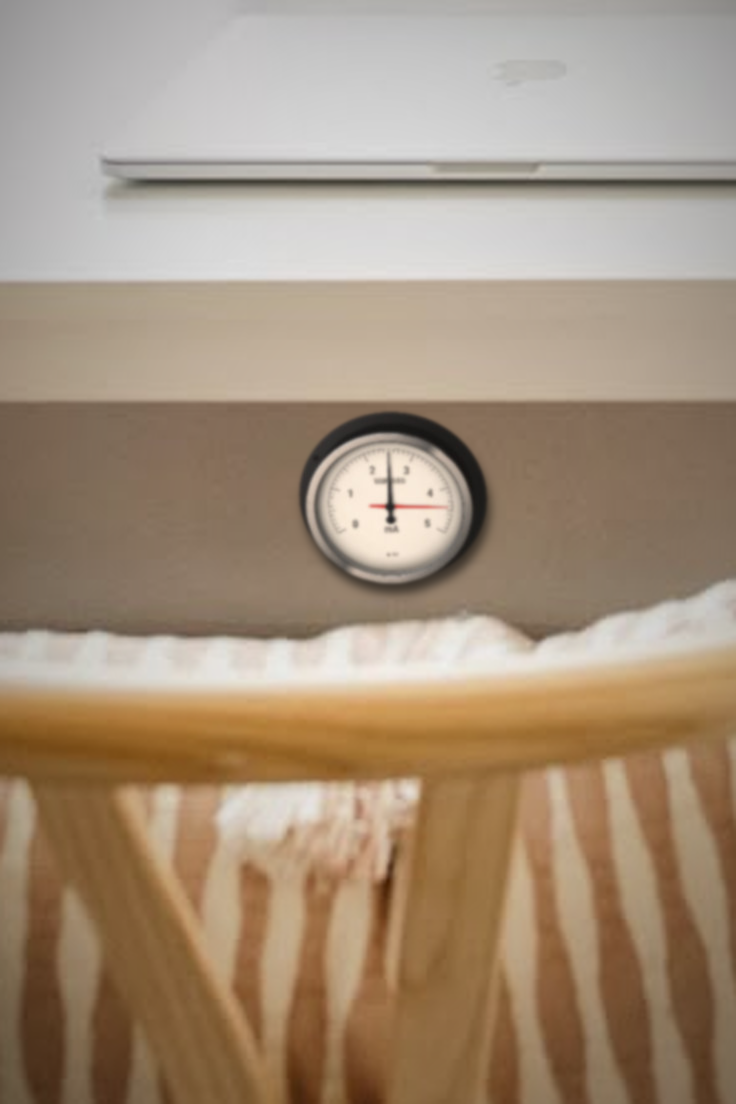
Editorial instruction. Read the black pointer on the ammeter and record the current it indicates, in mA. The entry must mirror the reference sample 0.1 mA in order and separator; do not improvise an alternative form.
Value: 2.5 mA
